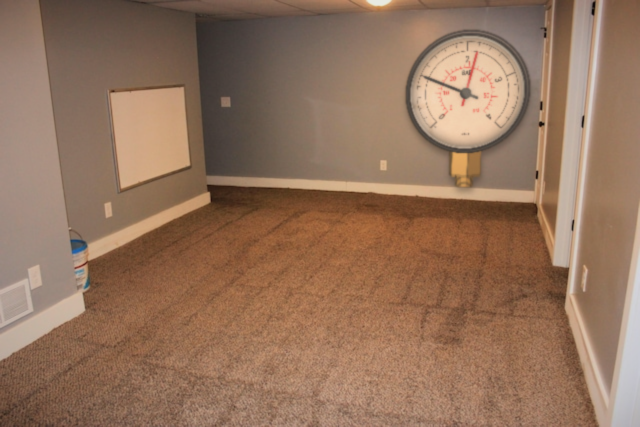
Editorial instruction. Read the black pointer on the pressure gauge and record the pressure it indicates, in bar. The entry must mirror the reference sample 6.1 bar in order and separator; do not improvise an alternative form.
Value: 1 bar
